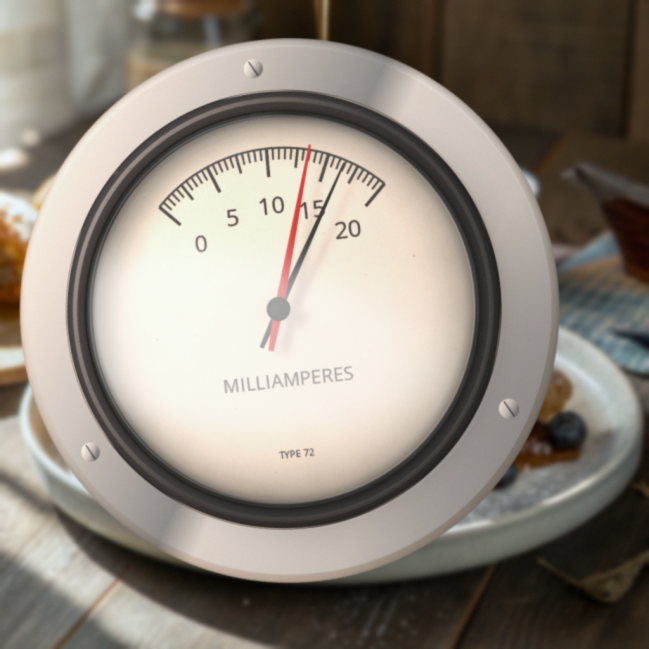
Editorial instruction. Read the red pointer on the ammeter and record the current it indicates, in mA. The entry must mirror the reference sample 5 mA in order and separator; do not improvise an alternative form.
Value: 13.5 mA
